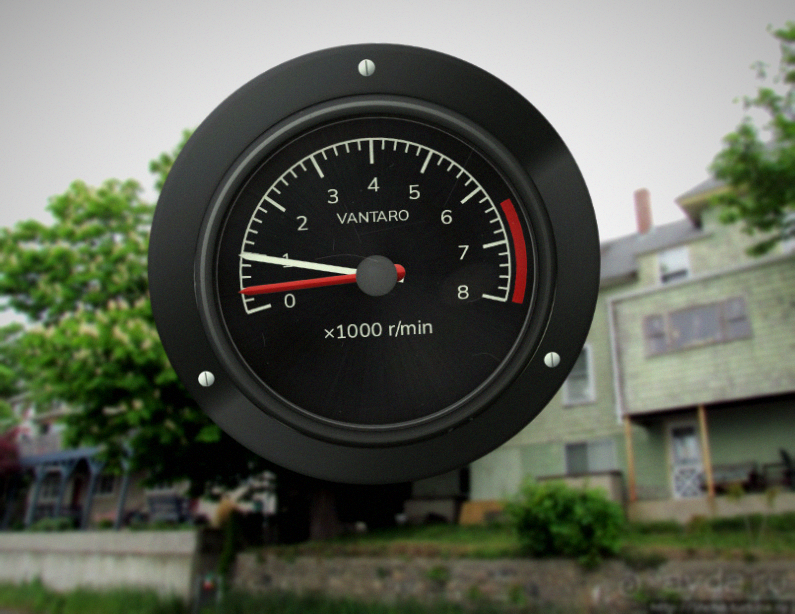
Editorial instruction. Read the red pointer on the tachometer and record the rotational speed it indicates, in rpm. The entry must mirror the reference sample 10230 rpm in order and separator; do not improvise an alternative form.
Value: 400 rpm
